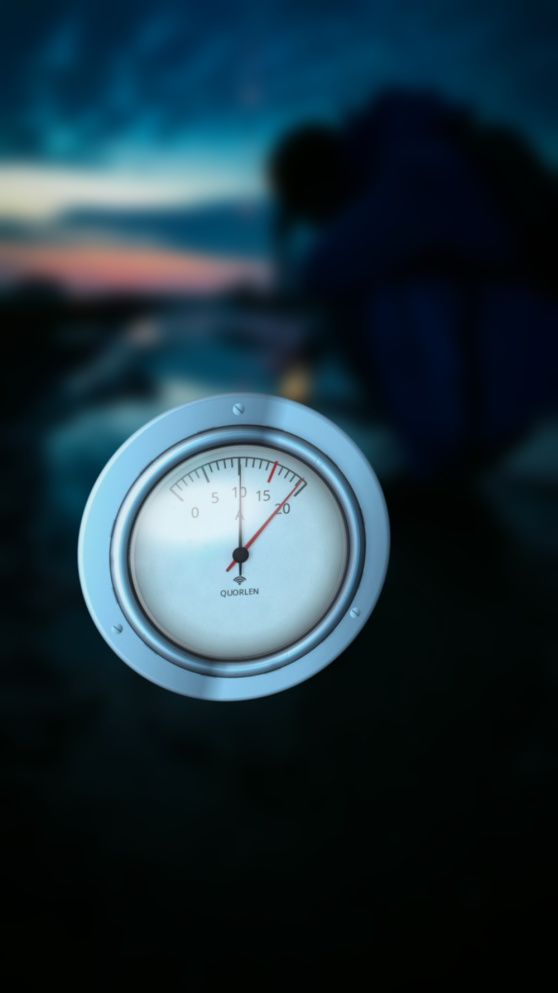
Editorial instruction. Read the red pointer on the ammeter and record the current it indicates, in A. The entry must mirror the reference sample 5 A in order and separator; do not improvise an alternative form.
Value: 19 A
